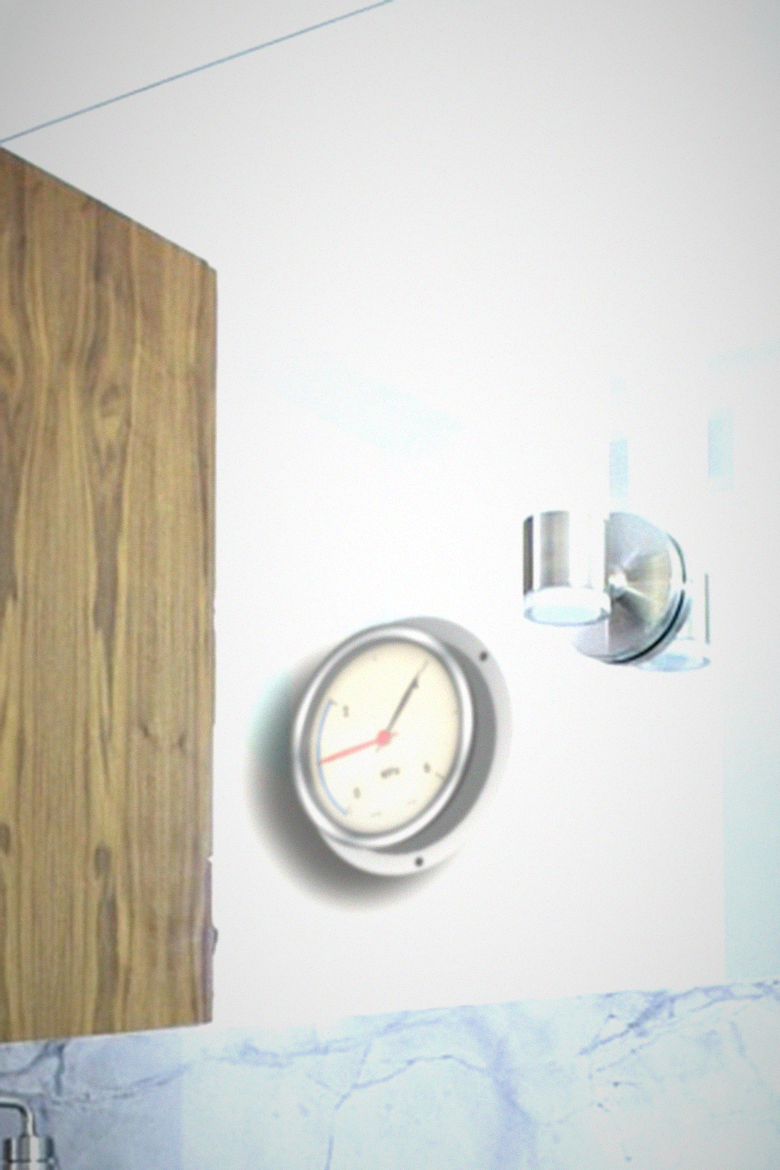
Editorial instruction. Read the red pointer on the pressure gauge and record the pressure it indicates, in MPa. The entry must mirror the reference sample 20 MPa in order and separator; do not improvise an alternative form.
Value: 1 MPa
